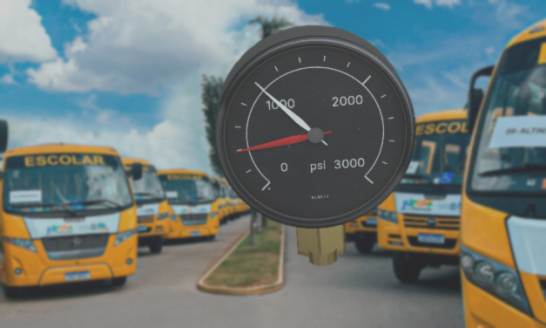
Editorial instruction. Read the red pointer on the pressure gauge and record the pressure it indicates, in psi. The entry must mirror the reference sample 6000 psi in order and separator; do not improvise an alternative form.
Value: 400 psi
